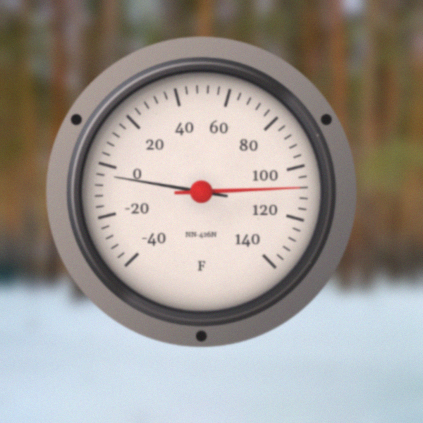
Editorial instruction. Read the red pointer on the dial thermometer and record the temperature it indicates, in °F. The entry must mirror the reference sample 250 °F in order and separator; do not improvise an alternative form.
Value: 108 °F
